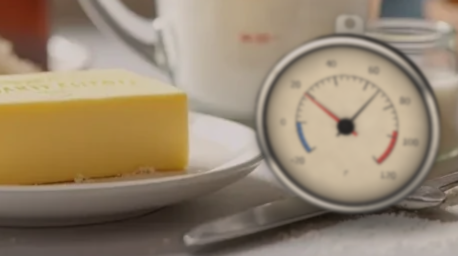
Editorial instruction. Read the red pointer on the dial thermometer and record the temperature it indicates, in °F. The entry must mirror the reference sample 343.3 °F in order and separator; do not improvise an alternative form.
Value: 20 °F
